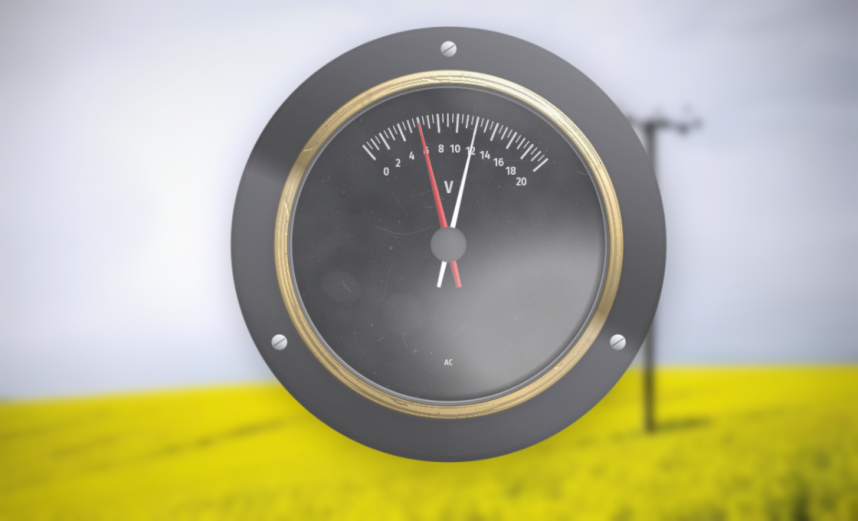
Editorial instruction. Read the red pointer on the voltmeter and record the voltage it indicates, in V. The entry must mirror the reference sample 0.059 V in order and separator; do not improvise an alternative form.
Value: 6 V
